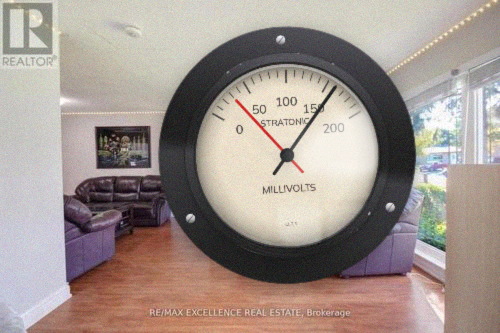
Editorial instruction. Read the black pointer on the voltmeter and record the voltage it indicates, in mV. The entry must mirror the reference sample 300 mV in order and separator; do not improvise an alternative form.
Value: 160 mV
